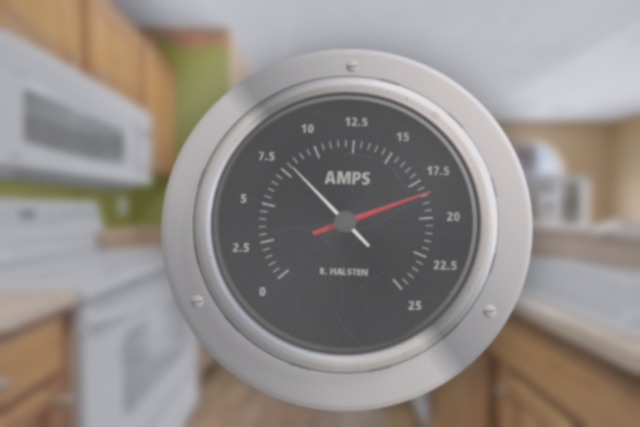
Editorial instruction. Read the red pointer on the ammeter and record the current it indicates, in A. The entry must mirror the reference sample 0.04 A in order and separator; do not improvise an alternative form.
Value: 18.5 A
